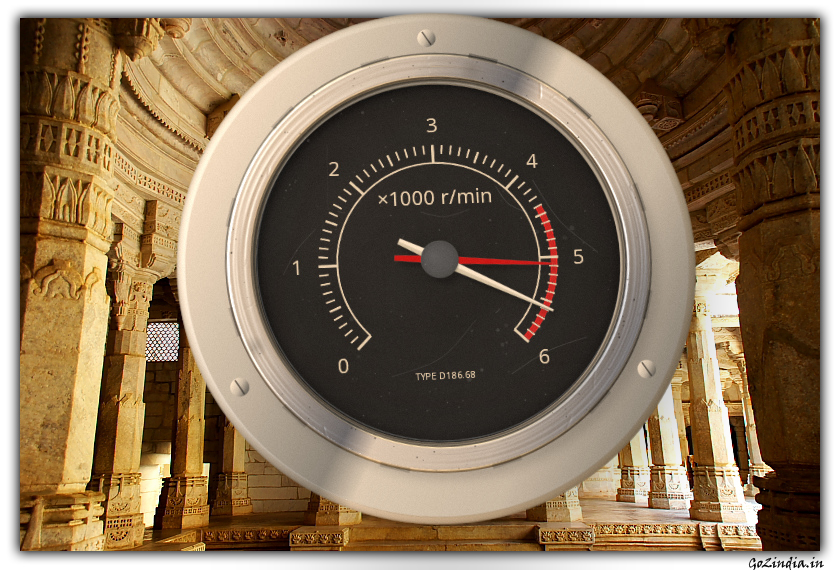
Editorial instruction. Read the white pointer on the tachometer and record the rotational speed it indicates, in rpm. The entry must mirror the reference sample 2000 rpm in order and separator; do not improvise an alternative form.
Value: 5600 rpm
